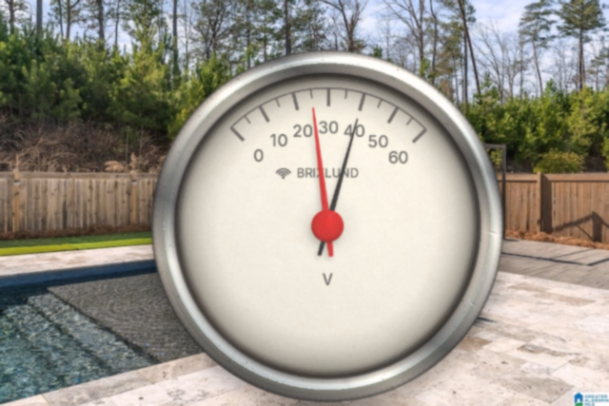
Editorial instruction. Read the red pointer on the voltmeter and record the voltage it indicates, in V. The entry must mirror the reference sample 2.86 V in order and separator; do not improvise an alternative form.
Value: 25 V
